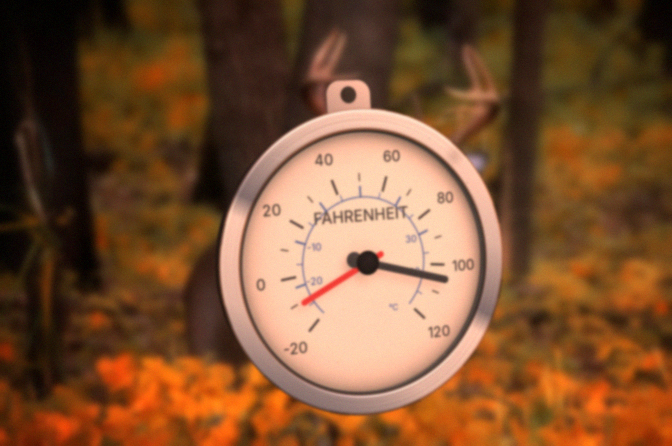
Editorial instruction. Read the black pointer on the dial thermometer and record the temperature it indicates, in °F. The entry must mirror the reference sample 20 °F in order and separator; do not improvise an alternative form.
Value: 105 °F
